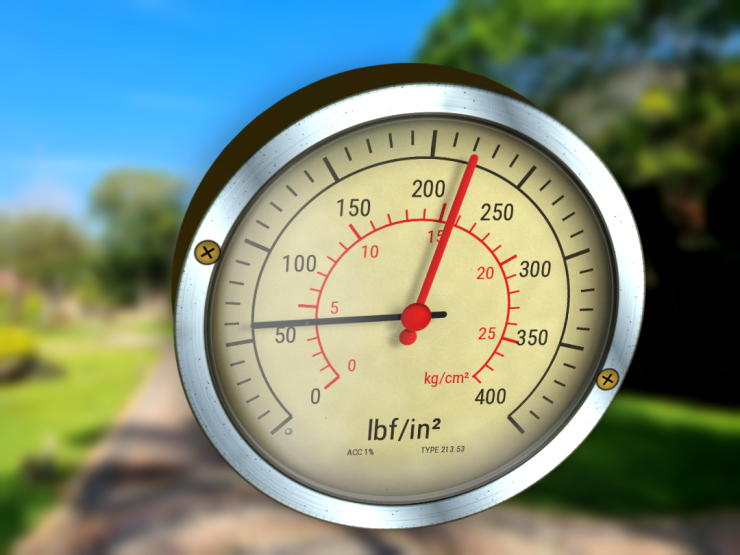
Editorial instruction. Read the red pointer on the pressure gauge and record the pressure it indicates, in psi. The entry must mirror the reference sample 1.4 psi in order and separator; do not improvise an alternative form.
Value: 220 psi
